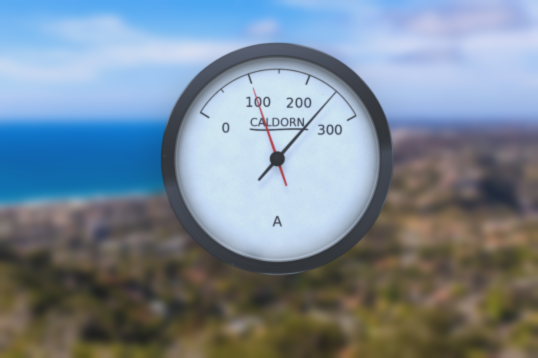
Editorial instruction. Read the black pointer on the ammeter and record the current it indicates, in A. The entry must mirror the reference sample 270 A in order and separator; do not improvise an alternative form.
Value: 250 A
